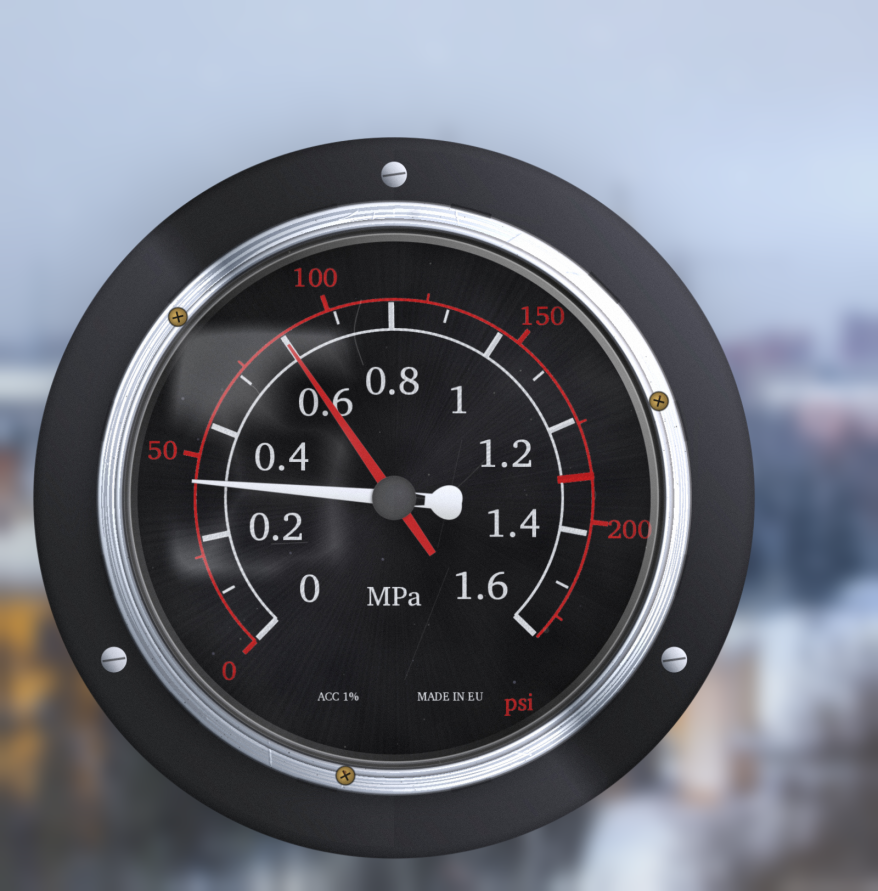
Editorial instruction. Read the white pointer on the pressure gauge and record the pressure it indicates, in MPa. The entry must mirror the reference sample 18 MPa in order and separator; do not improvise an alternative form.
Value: 0.3 MPa
